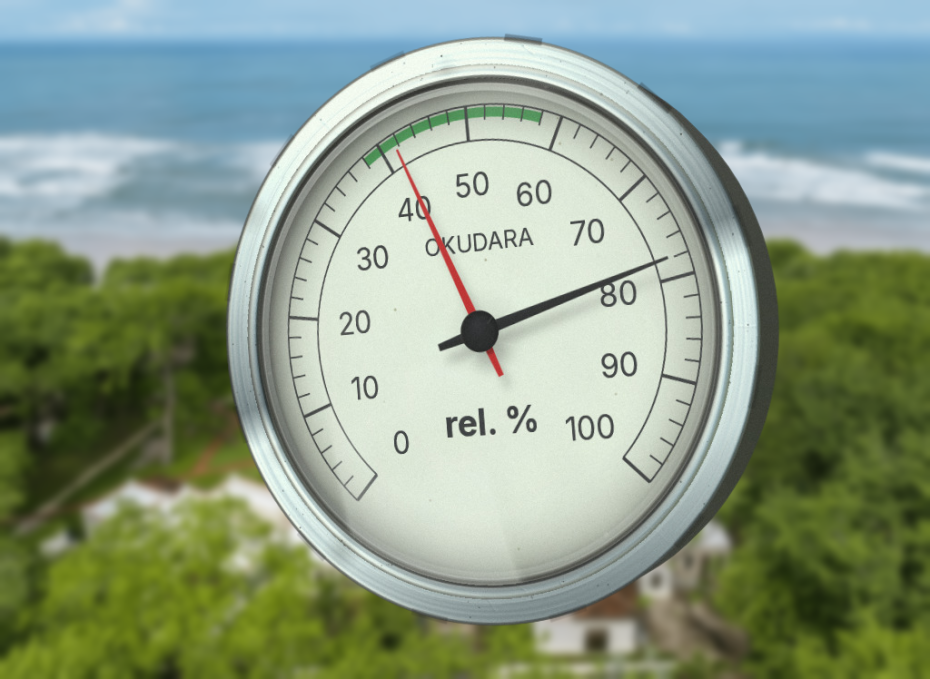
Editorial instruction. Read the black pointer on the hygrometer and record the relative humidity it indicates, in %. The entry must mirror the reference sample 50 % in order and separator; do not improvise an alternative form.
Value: 78 %
